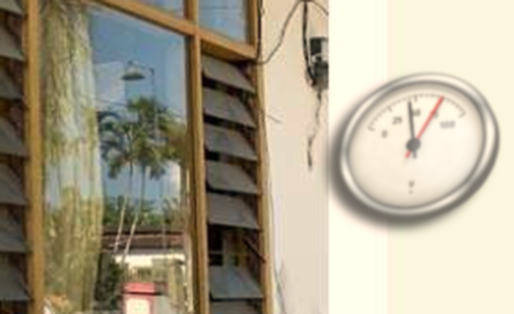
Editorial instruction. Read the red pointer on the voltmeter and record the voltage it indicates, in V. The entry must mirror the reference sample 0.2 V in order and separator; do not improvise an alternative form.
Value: 75 V
